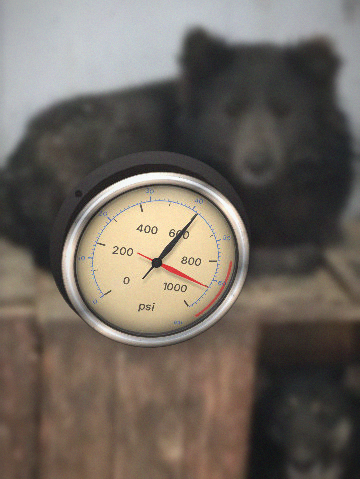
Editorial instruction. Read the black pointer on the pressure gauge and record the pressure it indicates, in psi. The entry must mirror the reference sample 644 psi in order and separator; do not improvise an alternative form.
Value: 600 psi
